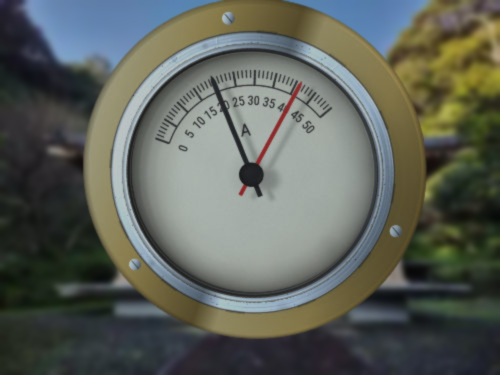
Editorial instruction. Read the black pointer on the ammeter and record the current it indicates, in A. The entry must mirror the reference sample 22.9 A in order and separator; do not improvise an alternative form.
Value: 20 A
